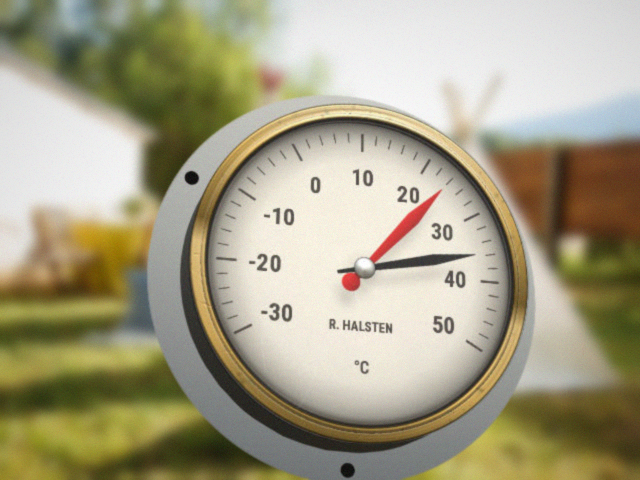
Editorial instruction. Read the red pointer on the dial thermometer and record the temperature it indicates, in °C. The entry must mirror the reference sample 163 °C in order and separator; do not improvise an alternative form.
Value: 24 °C
